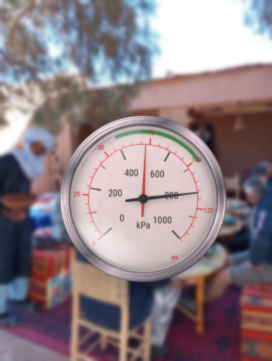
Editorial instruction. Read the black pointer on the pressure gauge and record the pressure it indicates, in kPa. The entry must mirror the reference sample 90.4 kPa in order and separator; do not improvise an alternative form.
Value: 800 kPa
